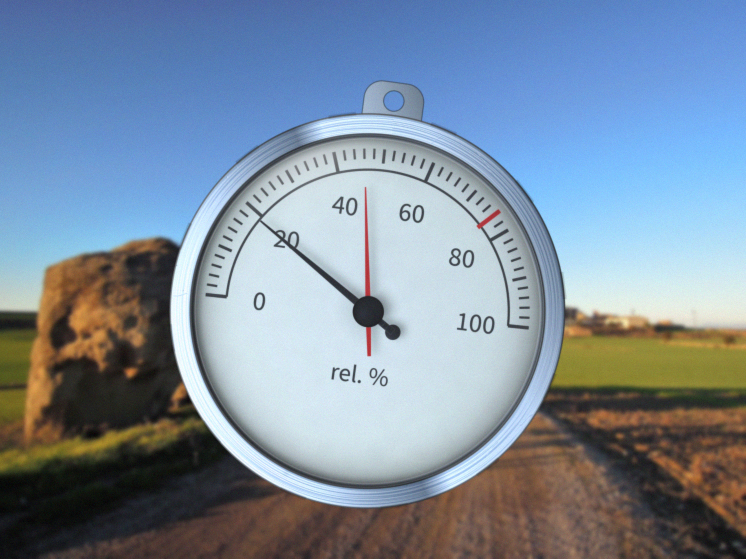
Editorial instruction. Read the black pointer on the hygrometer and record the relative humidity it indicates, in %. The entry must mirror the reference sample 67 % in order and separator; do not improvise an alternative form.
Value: 19 %
